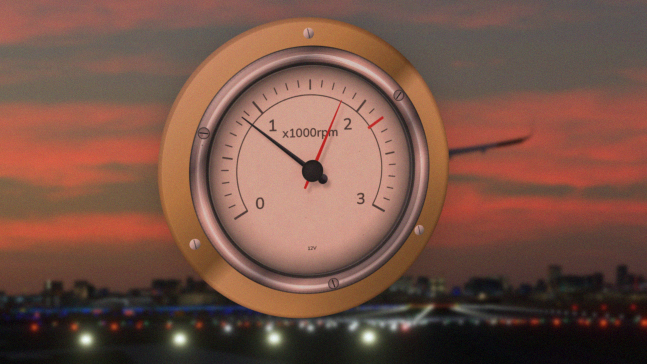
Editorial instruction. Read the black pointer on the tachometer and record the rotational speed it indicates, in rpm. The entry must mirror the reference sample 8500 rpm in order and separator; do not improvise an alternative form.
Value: 850 rpm
